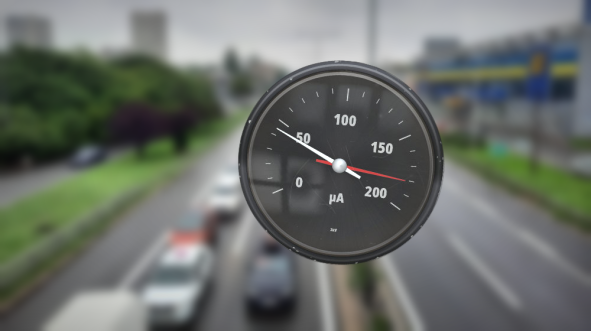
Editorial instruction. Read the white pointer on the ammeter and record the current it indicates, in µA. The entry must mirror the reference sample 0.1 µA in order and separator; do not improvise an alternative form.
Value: 45 µA
